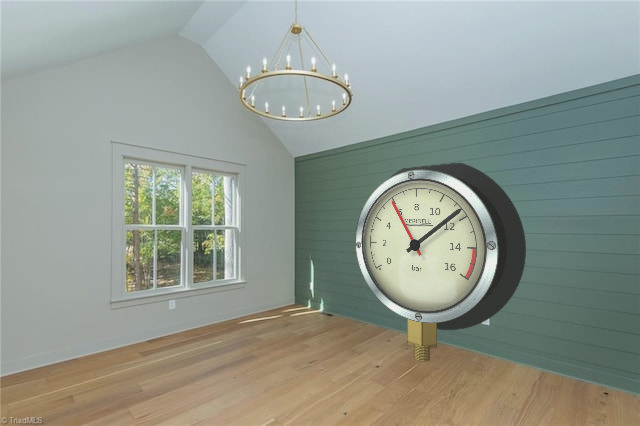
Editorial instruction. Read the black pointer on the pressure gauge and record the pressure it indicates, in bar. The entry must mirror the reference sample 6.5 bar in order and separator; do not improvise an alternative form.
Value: 11.5 bar
